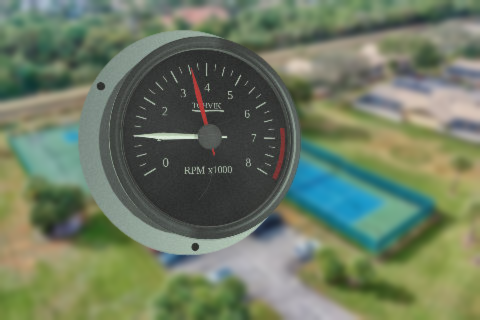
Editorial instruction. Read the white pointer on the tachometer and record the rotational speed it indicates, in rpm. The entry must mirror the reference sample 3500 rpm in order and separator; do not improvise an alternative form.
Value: 1000 rpm
